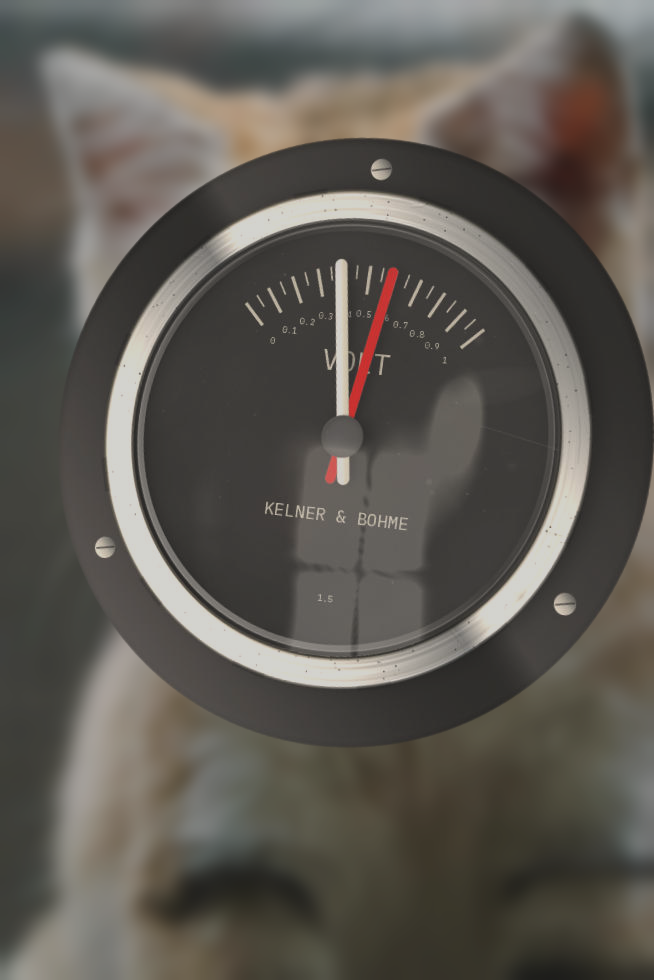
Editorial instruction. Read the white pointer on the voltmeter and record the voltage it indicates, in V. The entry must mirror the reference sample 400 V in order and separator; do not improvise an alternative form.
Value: 0.4 V
